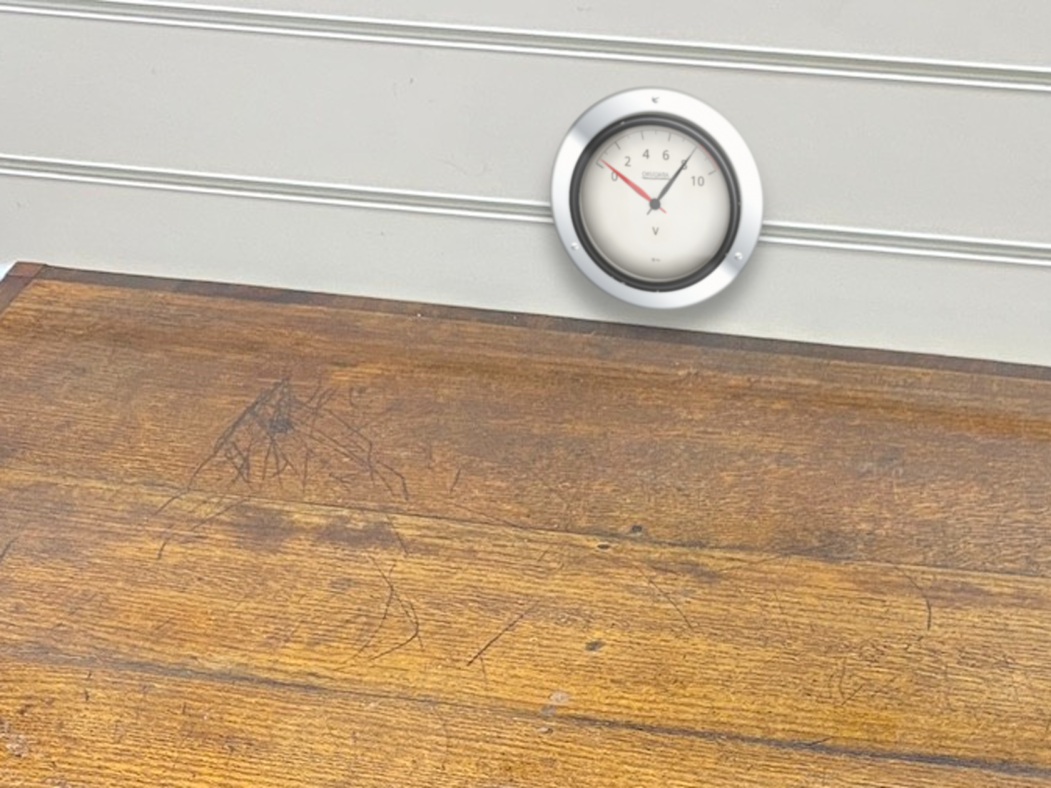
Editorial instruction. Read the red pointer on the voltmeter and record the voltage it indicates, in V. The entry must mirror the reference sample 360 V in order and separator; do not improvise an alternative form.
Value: 0.5 V
